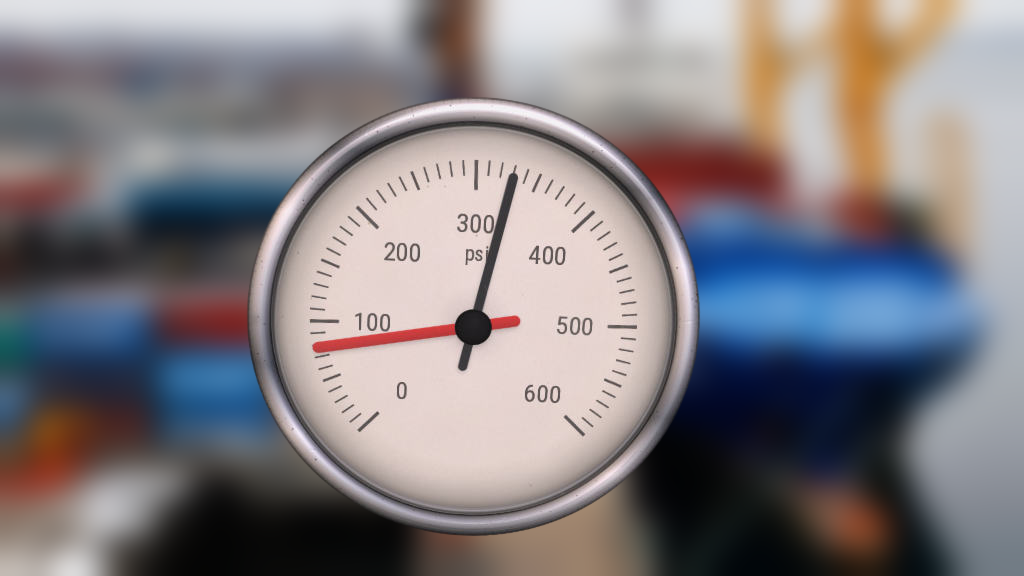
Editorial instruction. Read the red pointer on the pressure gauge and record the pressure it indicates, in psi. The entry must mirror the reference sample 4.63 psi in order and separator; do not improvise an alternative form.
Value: 80 psi
